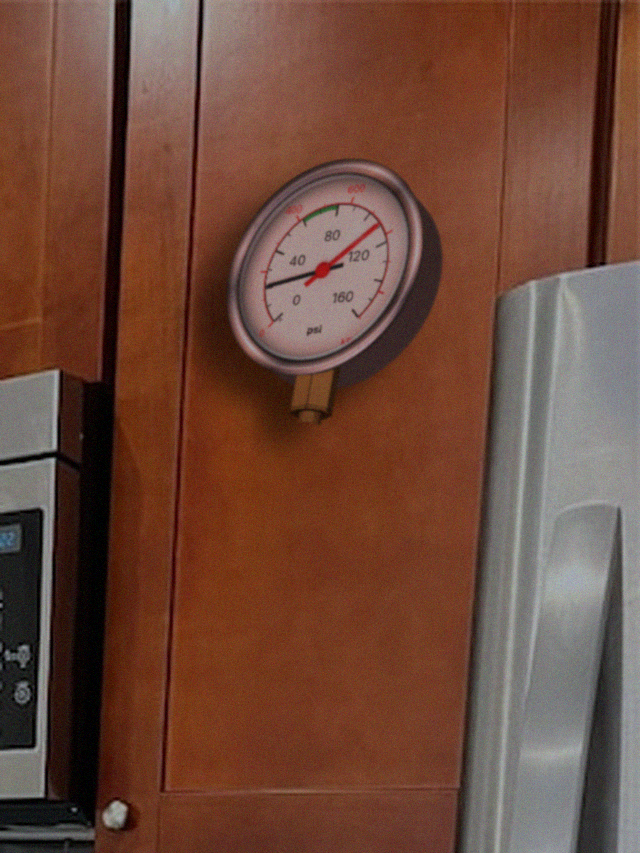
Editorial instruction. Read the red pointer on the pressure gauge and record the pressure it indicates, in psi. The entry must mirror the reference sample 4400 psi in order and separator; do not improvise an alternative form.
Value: 110 psi
